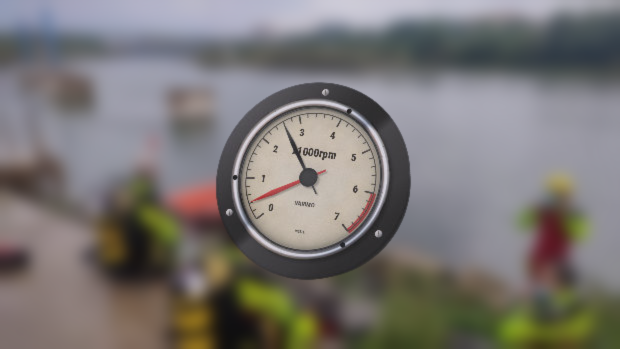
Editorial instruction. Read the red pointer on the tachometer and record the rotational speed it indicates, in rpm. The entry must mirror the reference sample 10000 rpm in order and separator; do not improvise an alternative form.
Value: 400 rpm
